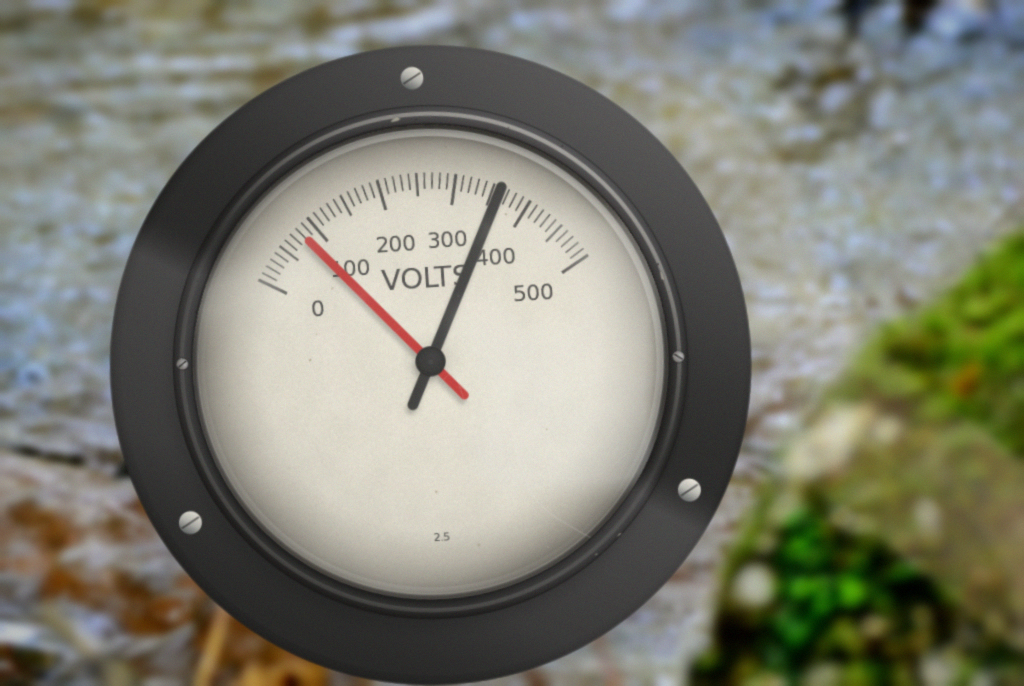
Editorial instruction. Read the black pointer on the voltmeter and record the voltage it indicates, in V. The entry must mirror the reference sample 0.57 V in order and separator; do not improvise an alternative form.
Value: 360 V
